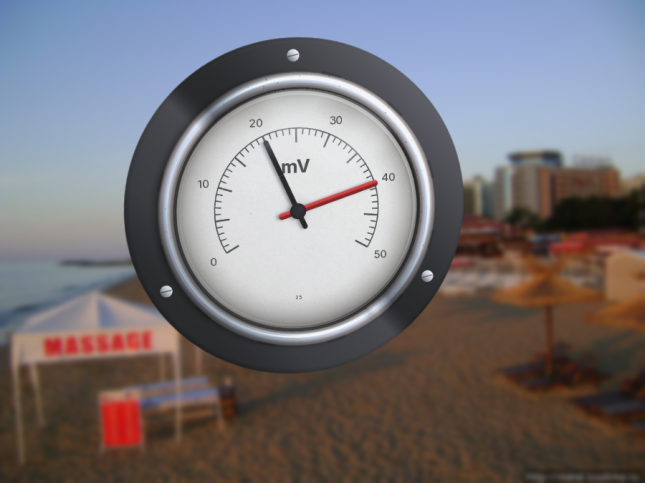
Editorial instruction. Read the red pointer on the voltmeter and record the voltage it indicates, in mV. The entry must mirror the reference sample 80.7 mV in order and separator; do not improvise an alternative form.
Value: 40 mV
